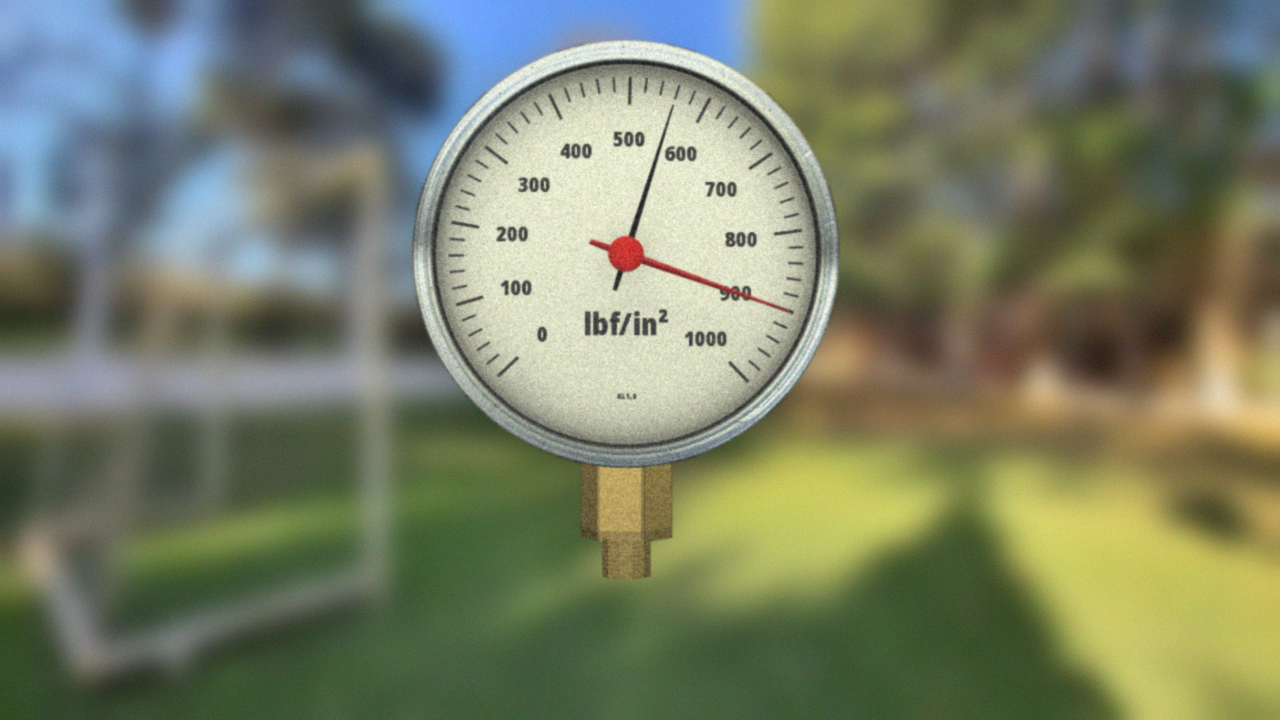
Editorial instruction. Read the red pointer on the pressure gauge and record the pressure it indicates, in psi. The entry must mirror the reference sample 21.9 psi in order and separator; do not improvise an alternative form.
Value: 900 psi
